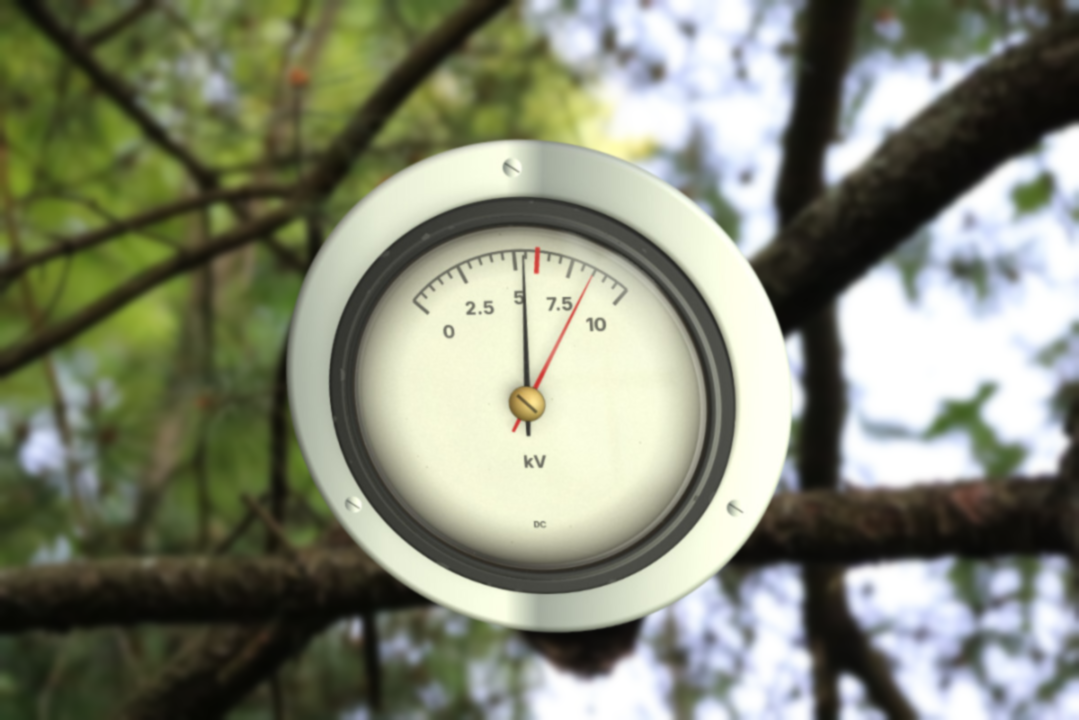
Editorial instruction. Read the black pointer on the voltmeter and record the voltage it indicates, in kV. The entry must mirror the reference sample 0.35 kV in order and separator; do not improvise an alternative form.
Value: 5.5 kV
